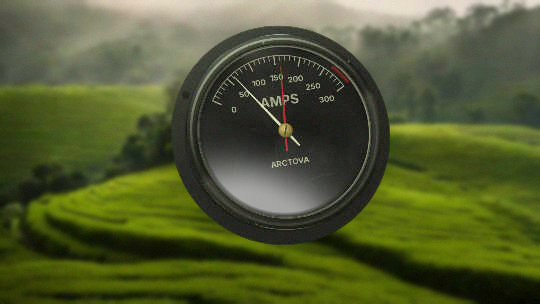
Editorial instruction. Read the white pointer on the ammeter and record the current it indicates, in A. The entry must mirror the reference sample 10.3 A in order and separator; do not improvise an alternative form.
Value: 60 A
